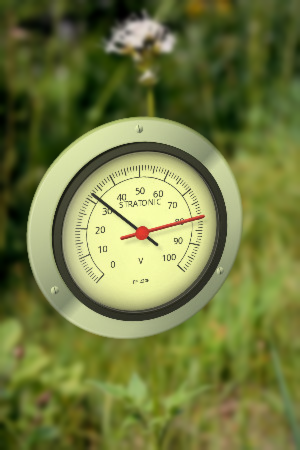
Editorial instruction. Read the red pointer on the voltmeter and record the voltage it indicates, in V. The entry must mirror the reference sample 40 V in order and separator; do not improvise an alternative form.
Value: 80 V
